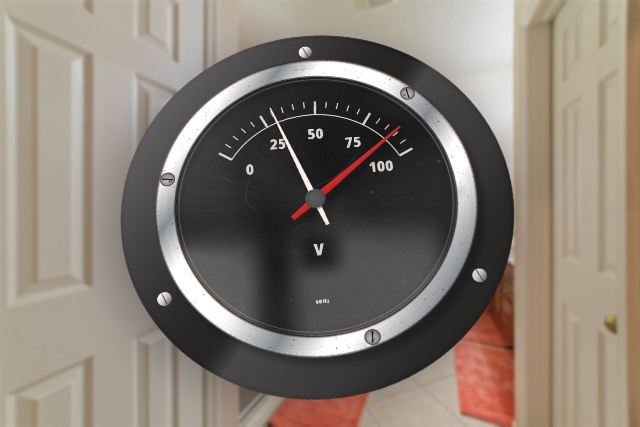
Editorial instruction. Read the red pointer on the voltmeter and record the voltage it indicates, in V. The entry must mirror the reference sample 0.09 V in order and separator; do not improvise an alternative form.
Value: 90 V
